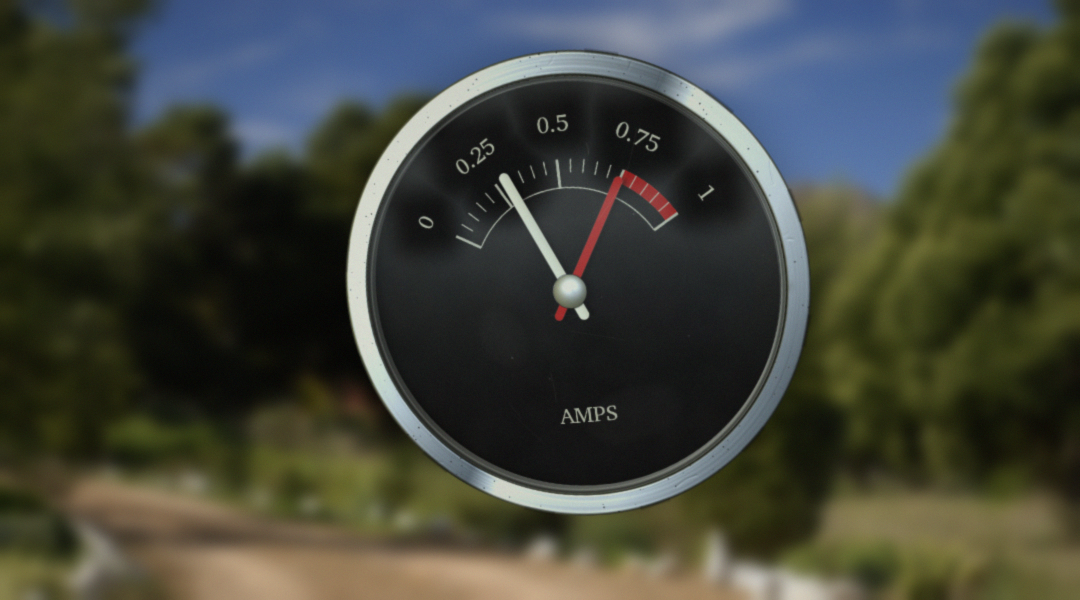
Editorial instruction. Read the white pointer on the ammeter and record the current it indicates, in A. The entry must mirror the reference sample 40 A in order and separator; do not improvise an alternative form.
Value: 0.3 A
